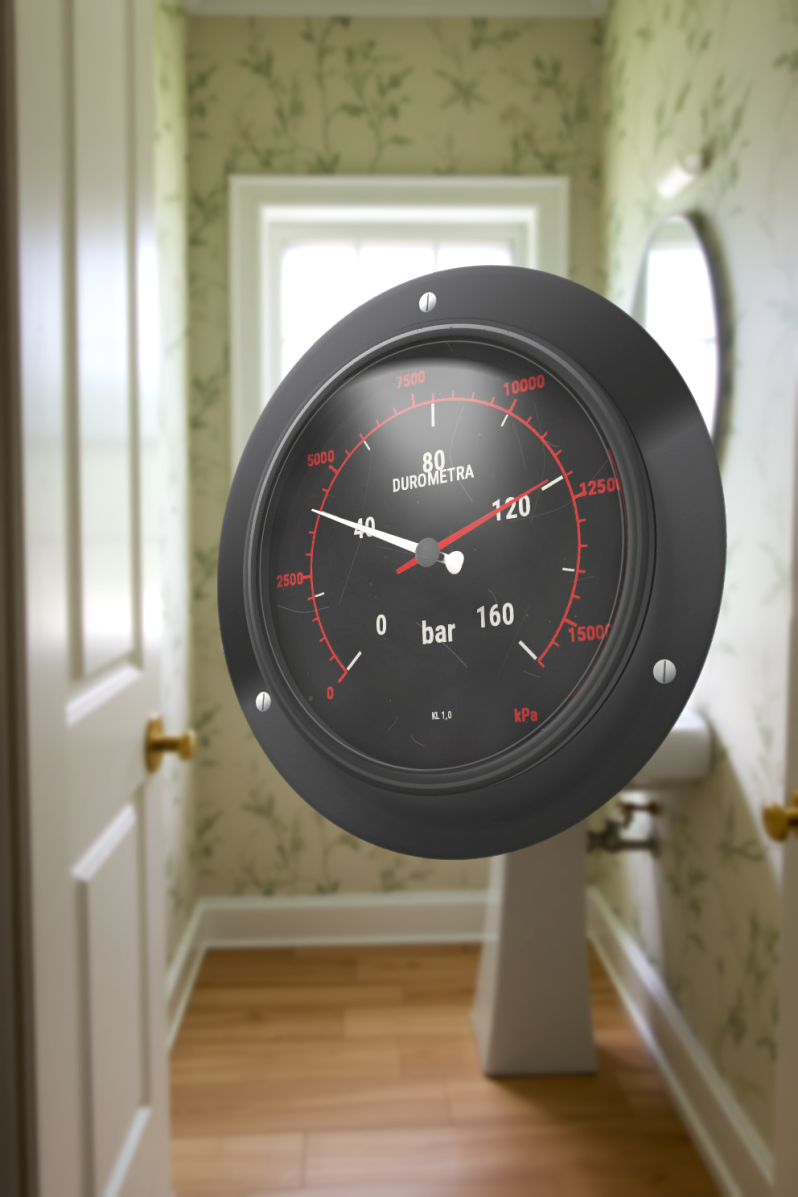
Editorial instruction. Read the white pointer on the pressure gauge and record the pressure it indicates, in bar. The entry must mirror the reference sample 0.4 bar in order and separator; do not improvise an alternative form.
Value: 40 bar
